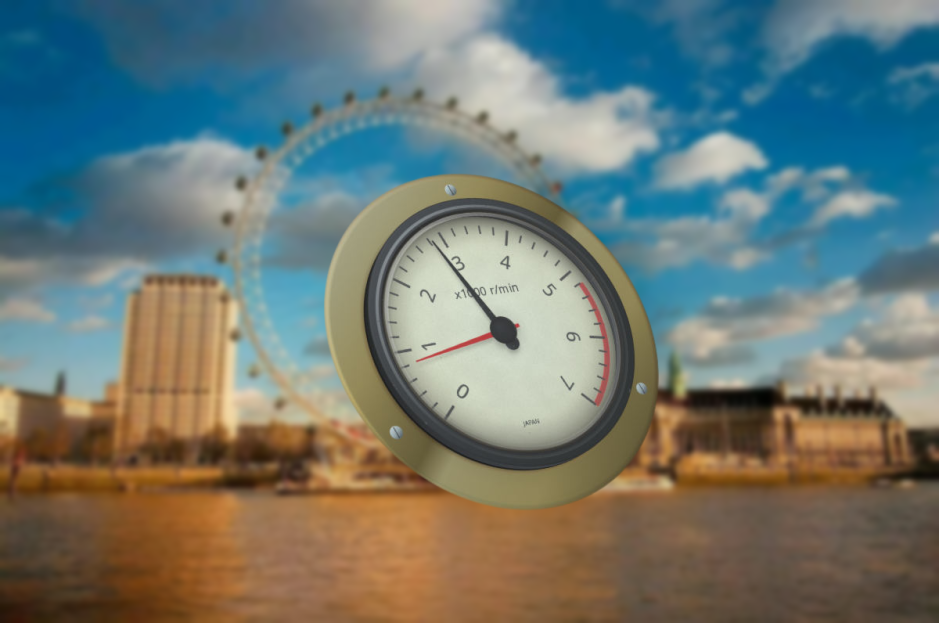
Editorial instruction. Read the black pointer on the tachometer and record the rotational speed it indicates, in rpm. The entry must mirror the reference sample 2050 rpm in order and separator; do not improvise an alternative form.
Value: 2800 rpm
